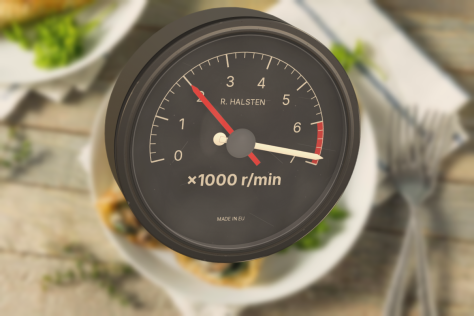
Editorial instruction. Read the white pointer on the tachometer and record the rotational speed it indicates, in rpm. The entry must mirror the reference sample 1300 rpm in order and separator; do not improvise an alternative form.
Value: 6800 rpm
